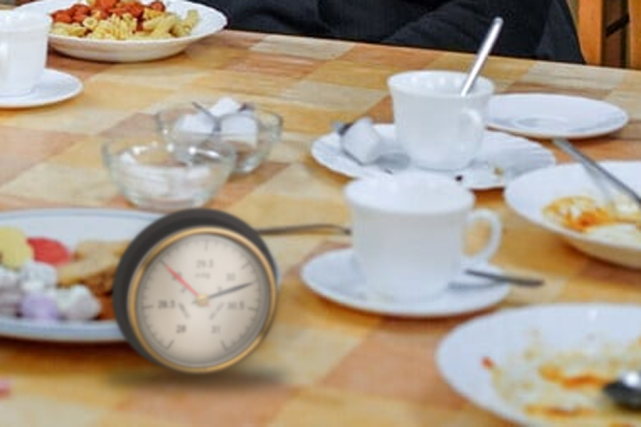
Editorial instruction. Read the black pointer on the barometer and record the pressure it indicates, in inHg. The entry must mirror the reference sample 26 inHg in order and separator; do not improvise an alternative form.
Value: 30.2 inHg
